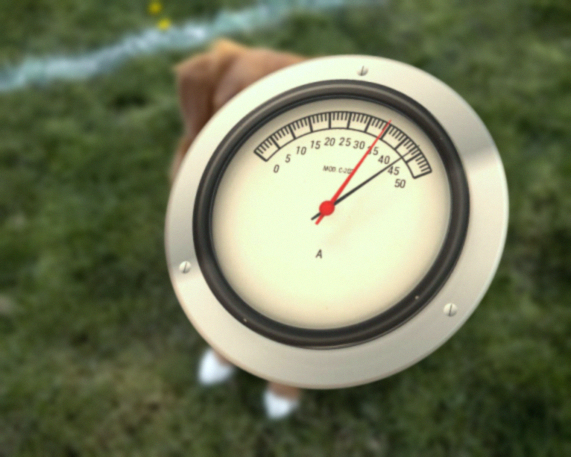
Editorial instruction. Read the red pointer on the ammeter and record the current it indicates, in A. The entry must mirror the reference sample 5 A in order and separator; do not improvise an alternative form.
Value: 35 A
